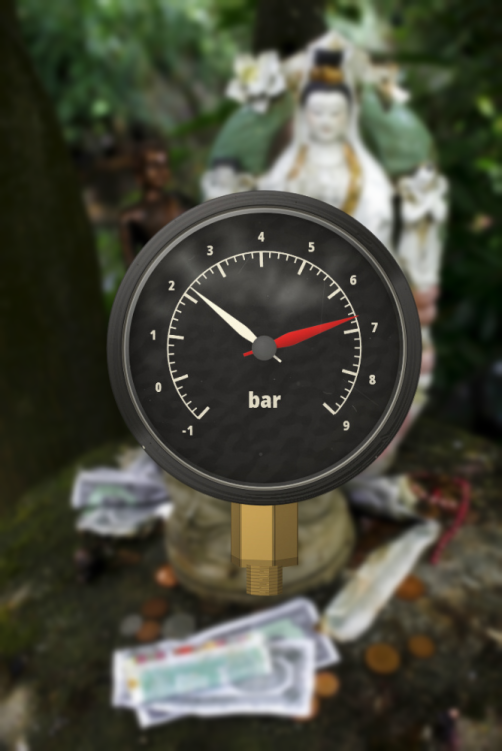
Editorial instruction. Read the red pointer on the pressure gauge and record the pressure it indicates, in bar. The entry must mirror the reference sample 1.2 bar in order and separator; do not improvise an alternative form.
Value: 6.7 bar
